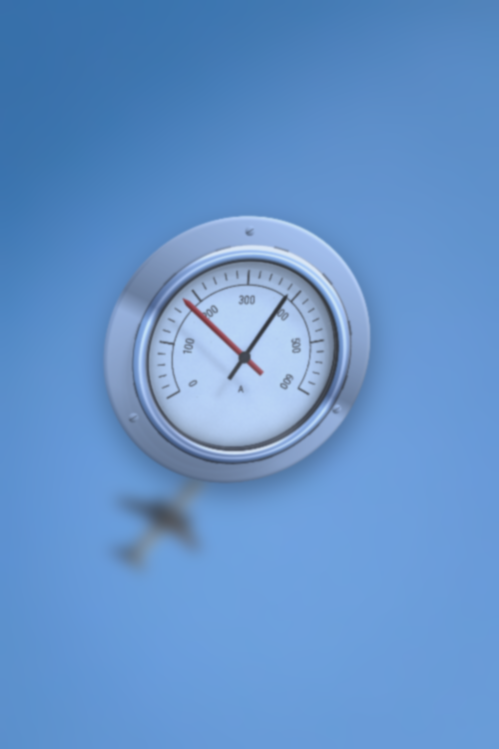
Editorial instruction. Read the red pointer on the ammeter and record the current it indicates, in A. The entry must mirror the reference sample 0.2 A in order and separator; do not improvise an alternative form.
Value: 180 A
